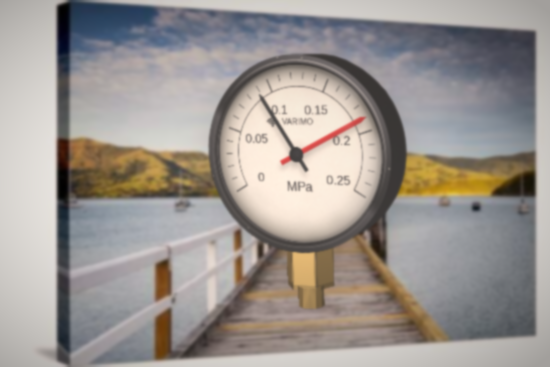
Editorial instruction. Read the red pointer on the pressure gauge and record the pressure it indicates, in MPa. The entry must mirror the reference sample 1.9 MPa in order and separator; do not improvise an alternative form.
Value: 0.19 MPa
